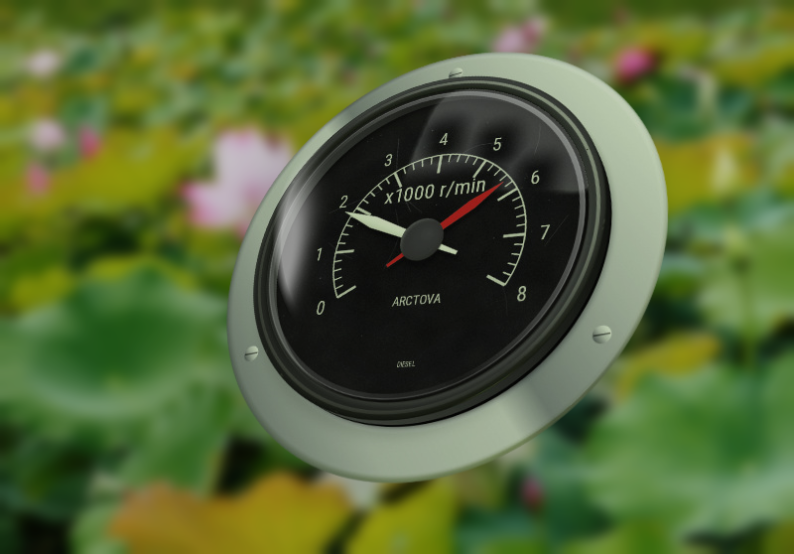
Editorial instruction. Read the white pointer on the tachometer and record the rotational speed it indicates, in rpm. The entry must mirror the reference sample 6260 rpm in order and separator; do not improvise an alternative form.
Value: 1800 rpm
